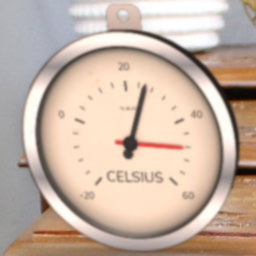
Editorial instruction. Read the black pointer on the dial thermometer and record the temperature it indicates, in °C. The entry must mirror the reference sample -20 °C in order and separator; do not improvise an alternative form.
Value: 26 °C
